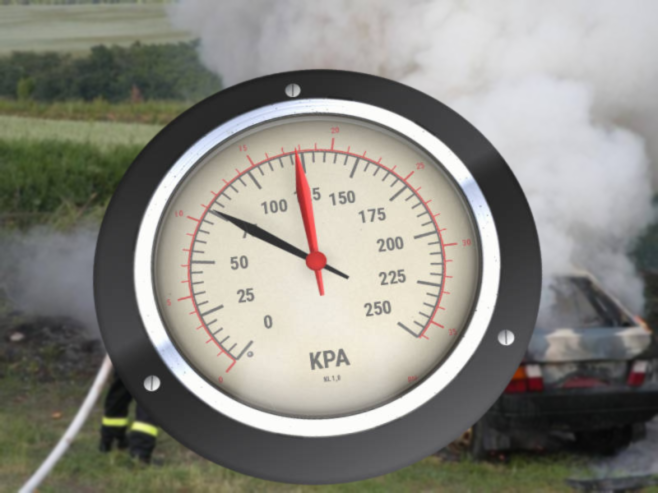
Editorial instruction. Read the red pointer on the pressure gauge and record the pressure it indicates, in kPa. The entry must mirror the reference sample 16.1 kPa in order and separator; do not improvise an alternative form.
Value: 122.5 kPa
